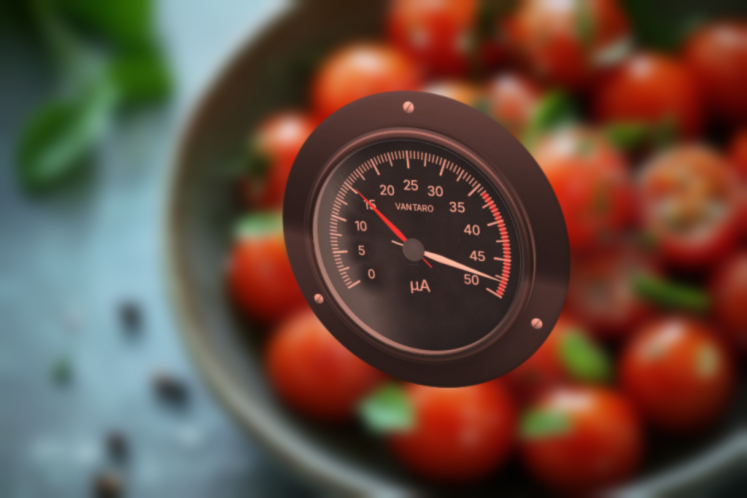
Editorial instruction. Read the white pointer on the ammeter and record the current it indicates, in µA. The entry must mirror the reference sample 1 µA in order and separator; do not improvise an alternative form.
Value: 47.5 µA
